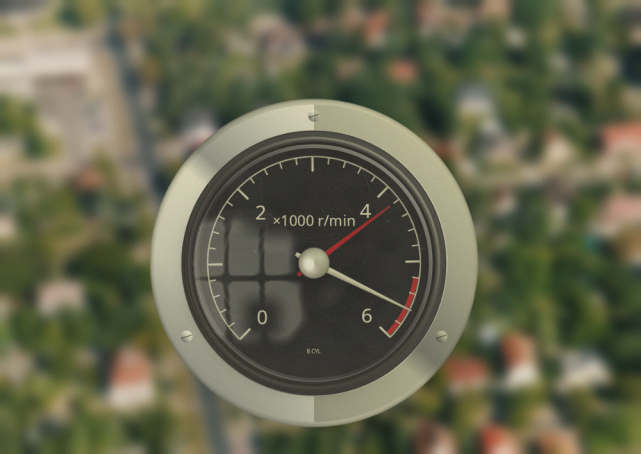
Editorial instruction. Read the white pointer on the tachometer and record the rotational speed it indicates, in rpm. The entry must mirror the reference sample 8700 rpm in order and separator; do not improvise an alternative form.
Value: 5600 rpm
